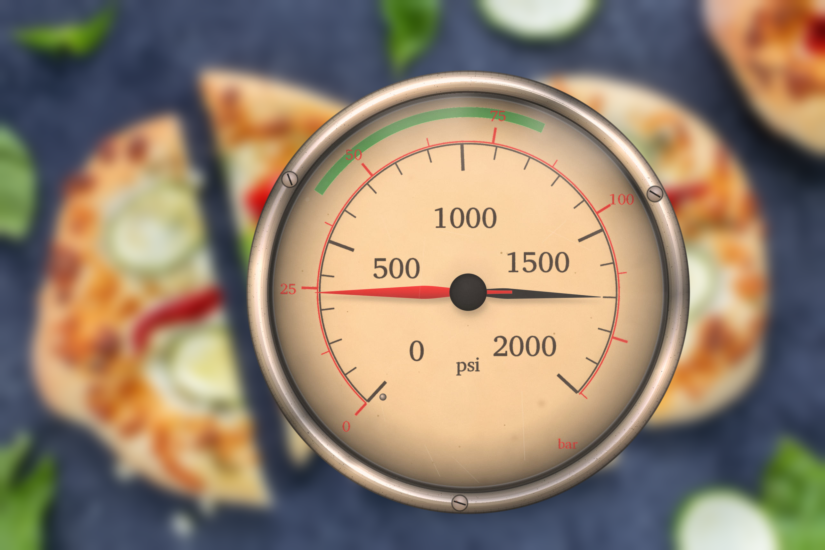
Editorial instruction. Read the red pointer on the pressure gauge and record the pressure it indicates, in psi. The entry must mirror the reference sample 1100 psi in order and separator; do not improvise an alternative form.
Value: 350 psi
